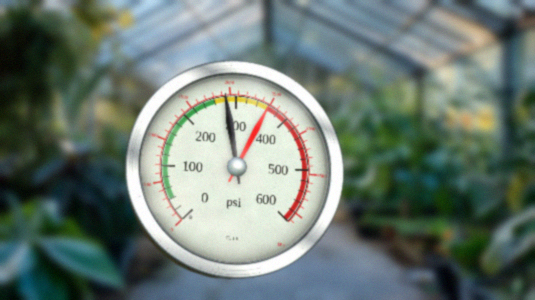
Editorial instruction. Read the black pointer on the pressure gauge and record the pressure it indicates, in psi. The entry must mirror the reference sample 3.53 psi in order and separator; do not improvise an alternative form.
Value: 280 psi
